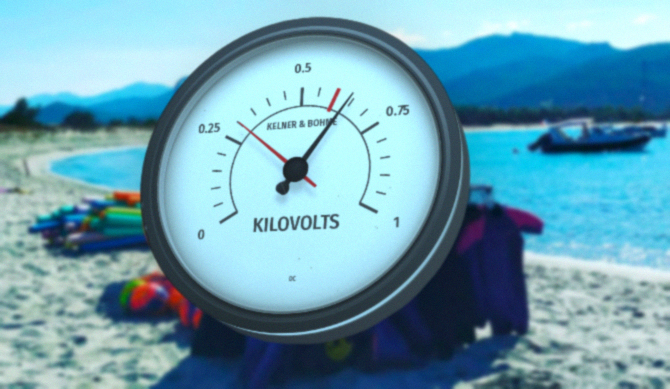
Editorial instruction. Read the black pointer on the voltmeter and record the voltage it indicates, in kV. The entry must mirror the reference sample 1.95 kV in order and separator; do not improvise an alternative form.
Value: 0.65 kV
